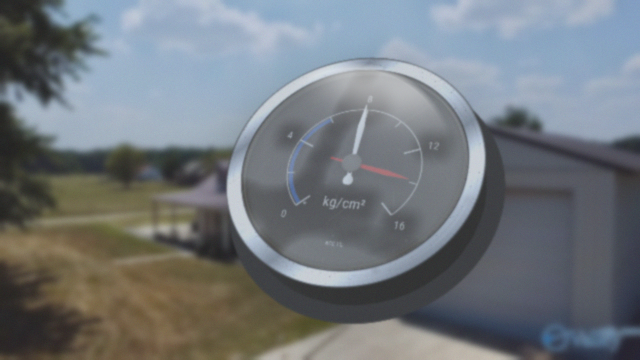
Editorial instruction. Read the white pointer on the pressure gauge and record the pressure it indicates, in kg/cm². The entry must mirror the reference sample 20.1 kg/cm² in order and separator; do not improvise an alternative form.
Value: 8 kg/cm²
